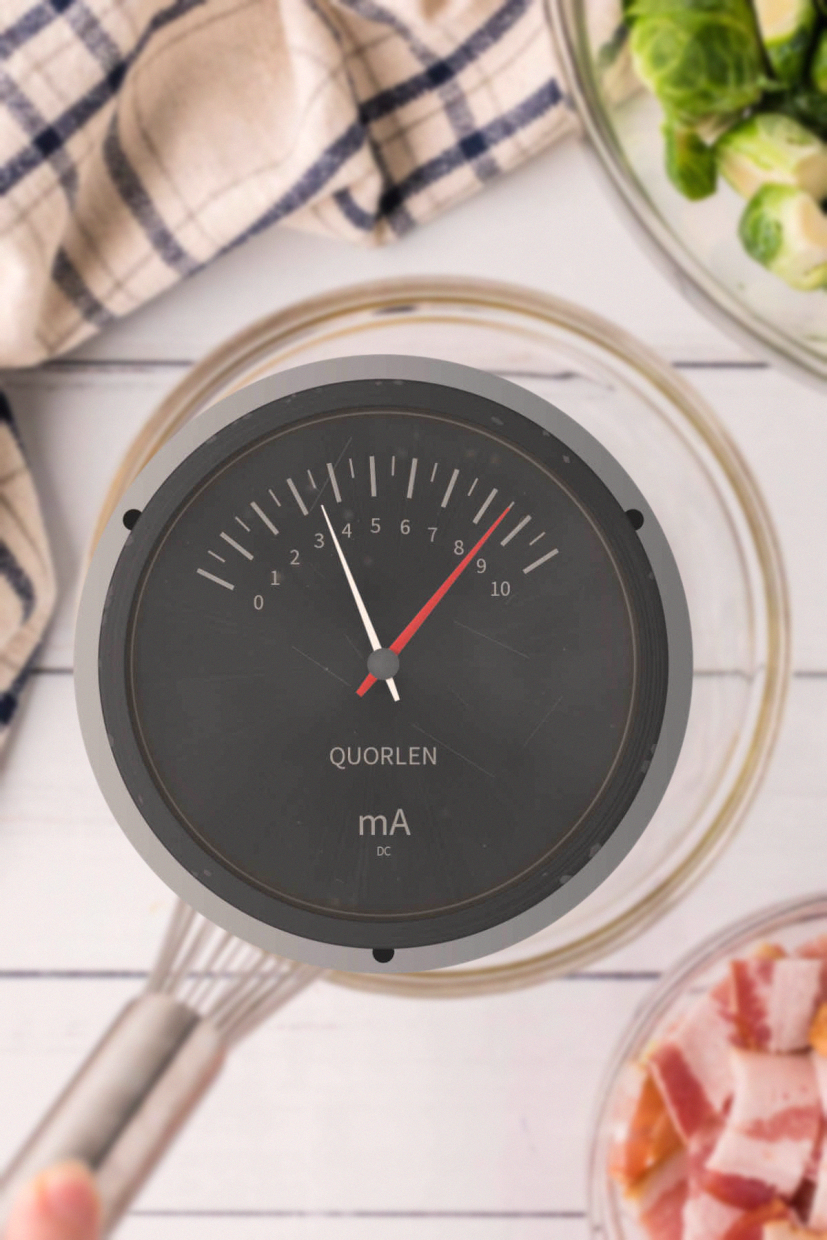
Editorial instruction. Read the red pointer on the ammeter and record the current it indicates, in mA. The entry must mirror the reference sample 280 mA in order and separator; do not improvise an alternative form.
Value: 8.5 mA
